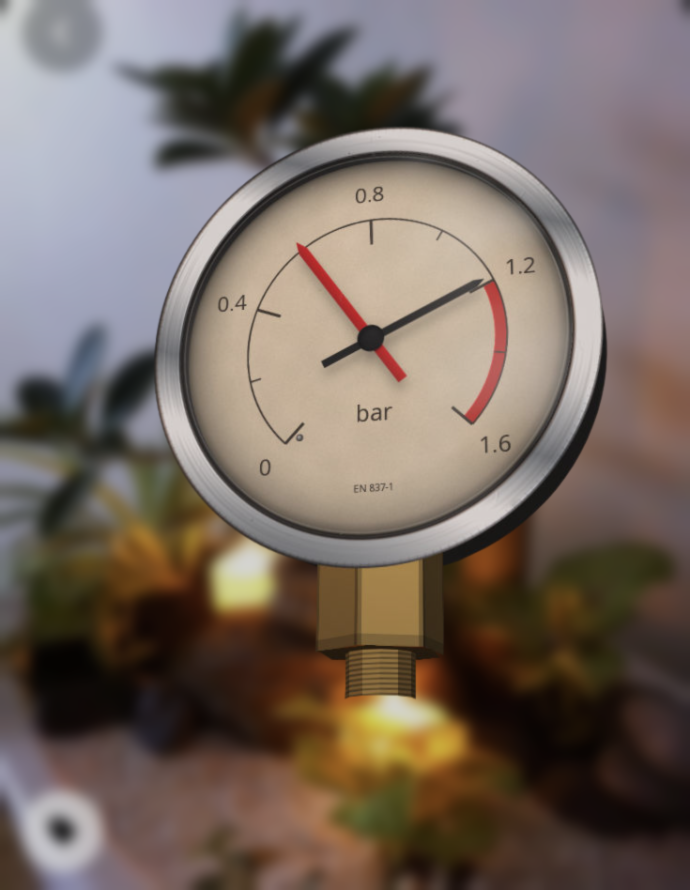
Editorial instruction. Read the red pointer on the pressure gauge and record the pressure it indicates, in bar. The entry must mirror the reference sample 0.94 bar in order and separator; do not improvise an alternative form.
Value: 0.6 bar
